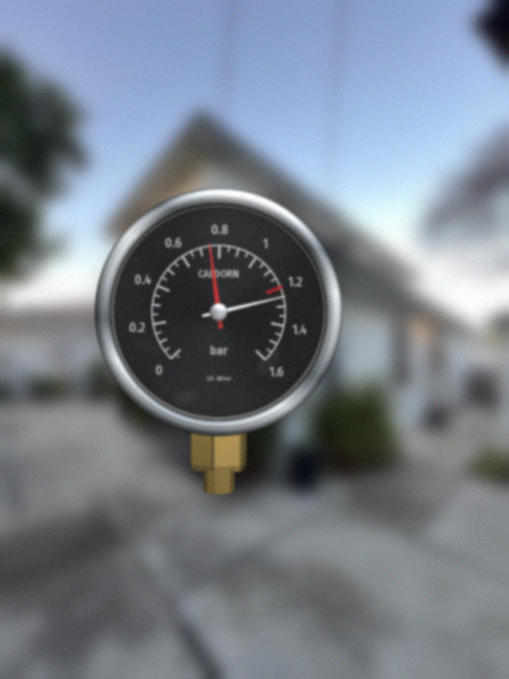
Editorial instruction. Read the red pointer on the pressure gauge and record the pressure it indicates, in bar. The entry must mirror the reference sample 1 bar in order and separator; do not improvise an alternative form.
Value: 0.75 bar
